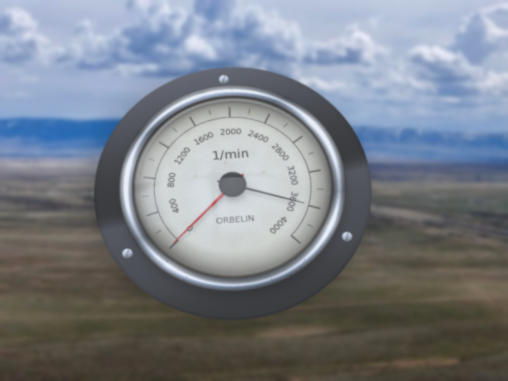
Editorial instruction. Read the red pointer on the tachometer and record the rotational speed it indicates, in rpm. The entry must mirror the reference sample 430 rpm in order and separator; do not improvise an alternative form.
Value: 0 rpm
